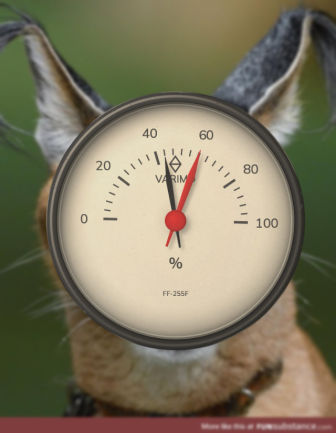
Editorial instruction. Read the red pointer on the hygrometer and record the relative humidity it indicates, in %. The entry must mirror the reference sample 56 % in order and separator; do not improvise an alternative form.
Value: 60 %
